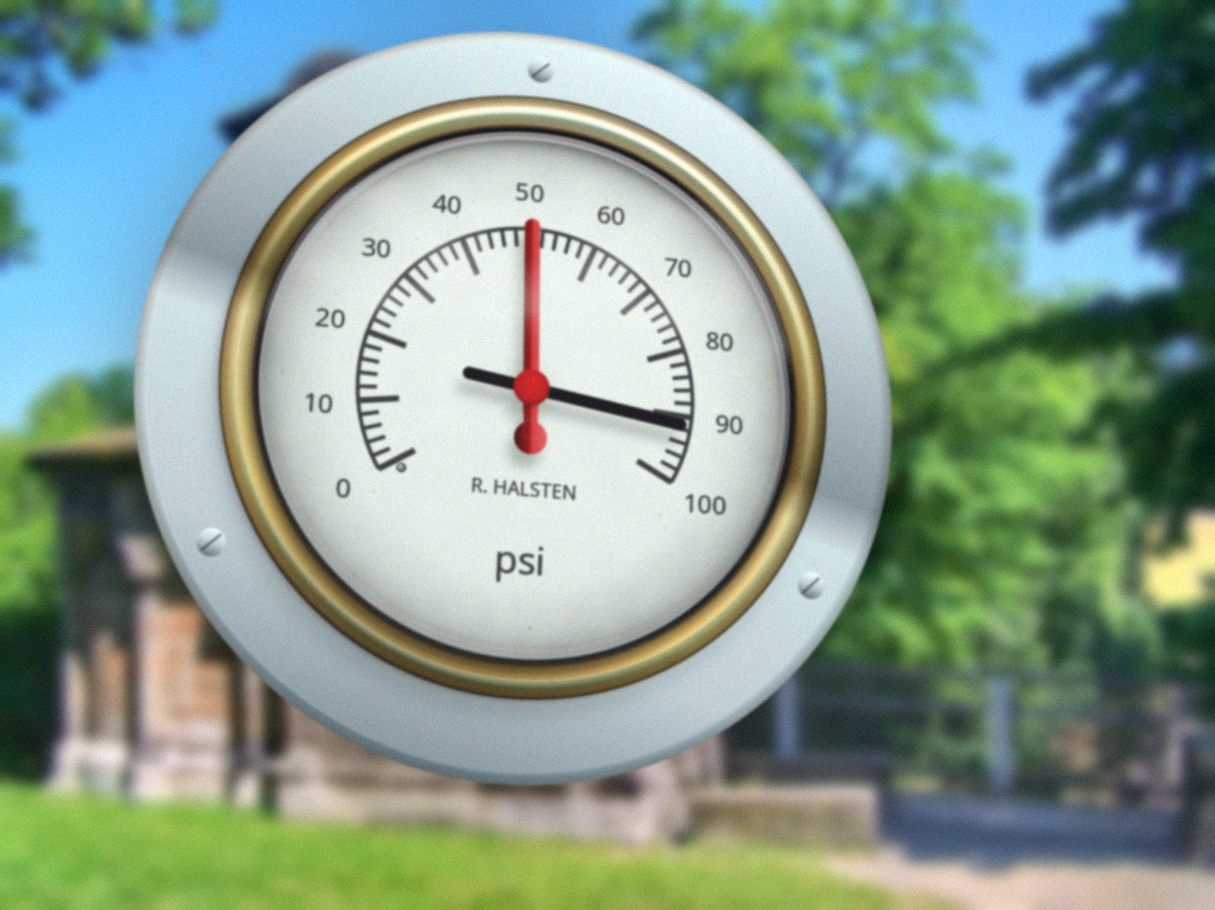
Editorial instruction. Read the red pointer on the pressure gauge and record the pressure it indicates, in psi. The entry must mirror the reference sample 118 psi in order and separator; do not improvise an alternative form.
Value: 50 psi
